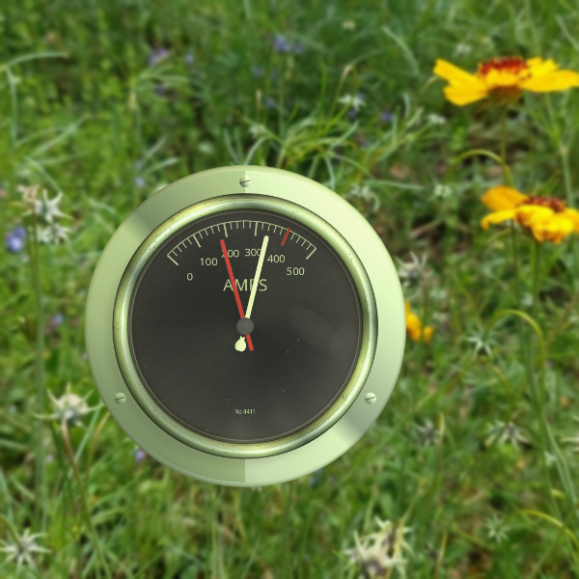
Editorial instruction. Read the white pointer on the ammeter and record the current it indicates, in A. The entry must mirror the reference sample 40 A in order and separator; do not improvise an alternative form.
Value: 340 A
